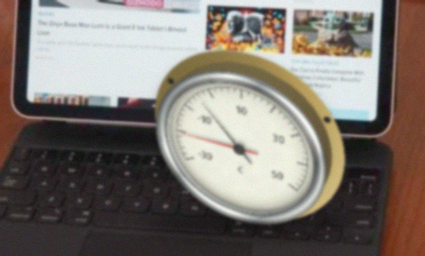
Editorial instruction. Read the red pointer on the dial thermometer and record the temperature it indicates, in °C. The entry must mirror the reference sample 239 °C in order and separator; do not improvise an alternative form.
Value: -20 °C
